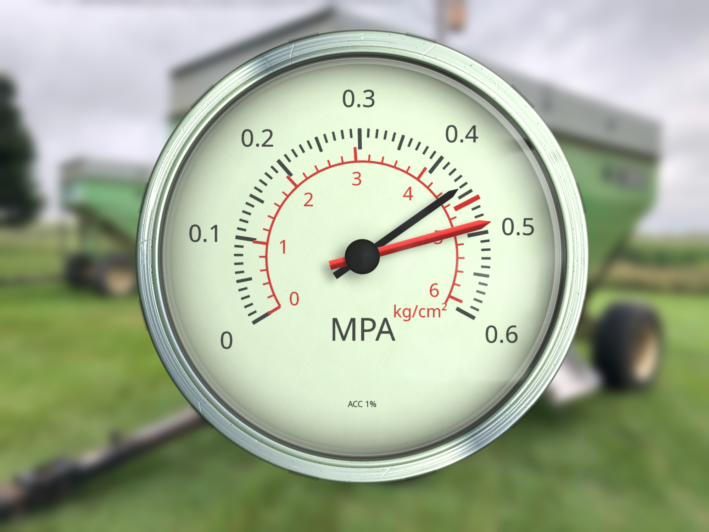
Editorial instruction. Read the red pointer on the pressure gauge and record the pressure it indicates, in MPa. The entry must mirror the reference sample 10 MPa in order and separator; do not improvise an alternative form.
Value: 0.49 MPa
